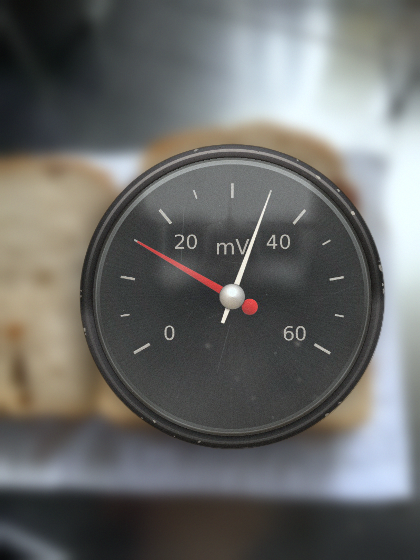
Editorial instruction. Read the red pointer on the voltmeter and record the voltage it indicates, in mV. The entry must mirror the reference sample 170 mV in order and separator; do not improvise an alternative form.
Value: 15 mV
